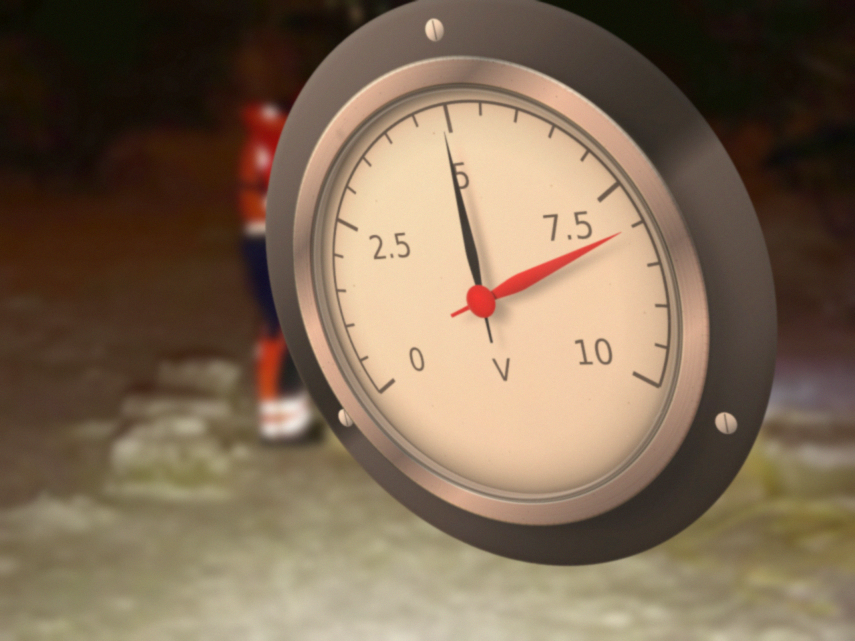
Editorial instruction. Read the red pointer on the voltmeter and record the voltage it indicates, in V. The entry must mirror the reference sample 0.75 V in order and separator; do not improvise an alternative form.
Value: 8 V
